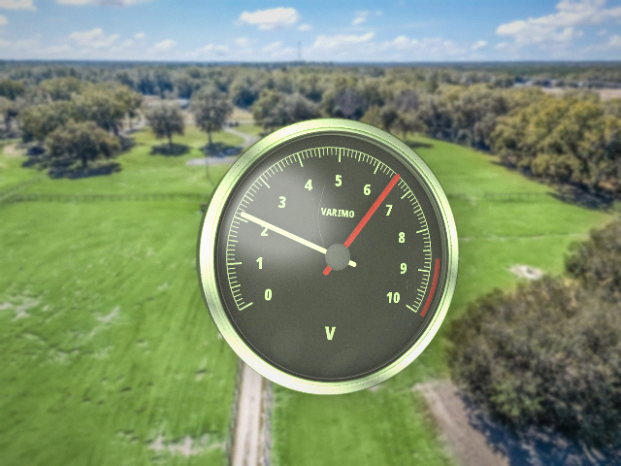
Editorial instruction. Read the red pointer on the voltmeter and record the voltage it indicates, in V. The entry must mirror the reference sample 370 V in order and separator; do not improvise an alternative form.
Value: 6.5 V
